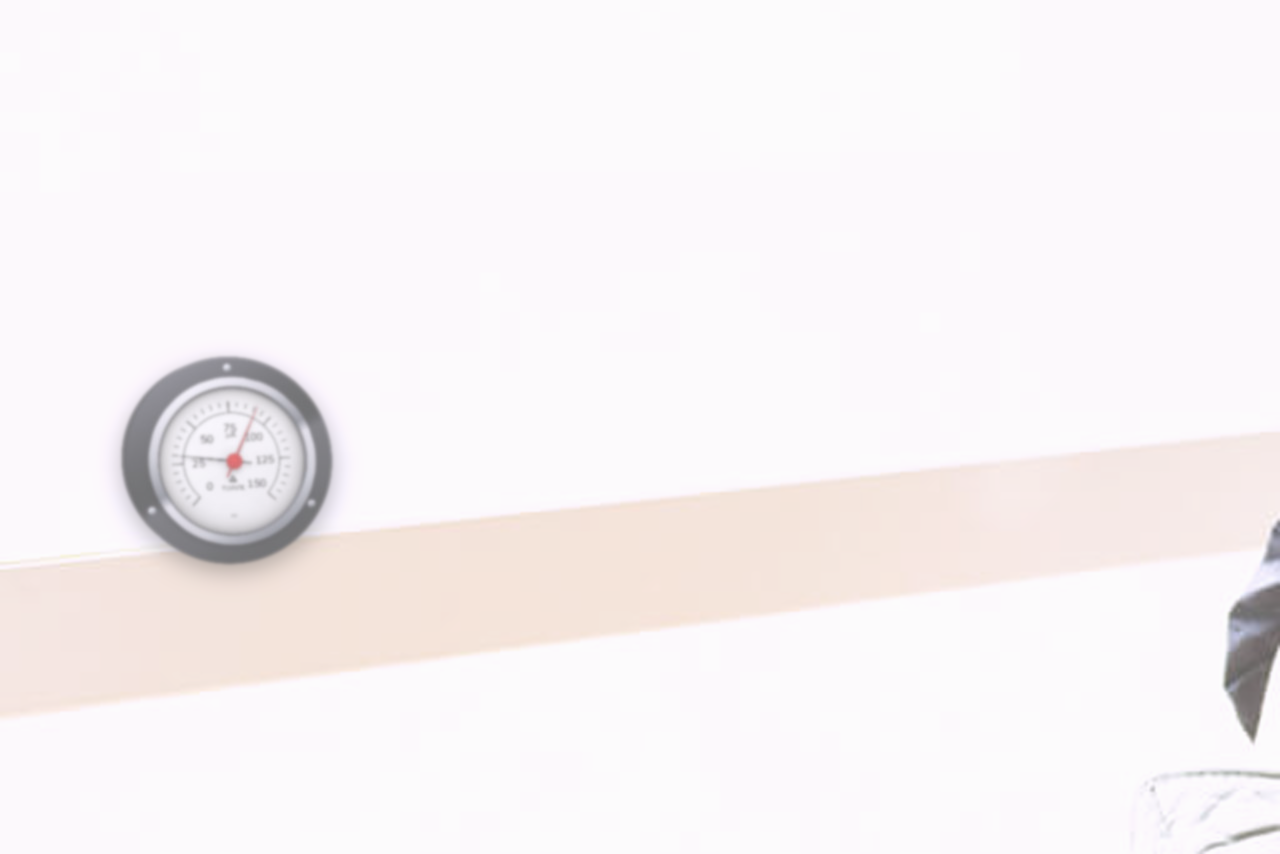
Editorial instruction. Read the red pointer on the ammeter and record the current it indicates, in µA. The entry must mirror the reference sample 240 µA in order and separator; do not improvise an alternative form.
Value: 90 µA
